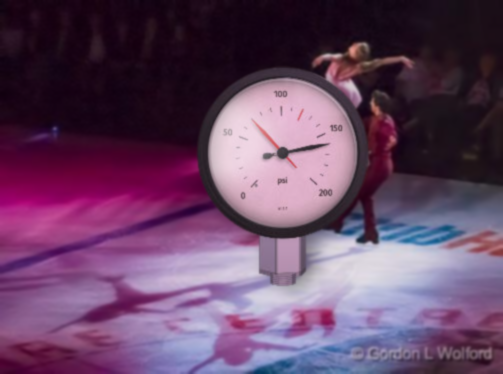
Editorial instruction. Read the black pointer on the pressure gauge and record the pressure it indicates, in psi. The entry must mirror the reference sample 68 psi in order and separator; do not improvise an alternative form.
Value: 160 psi
